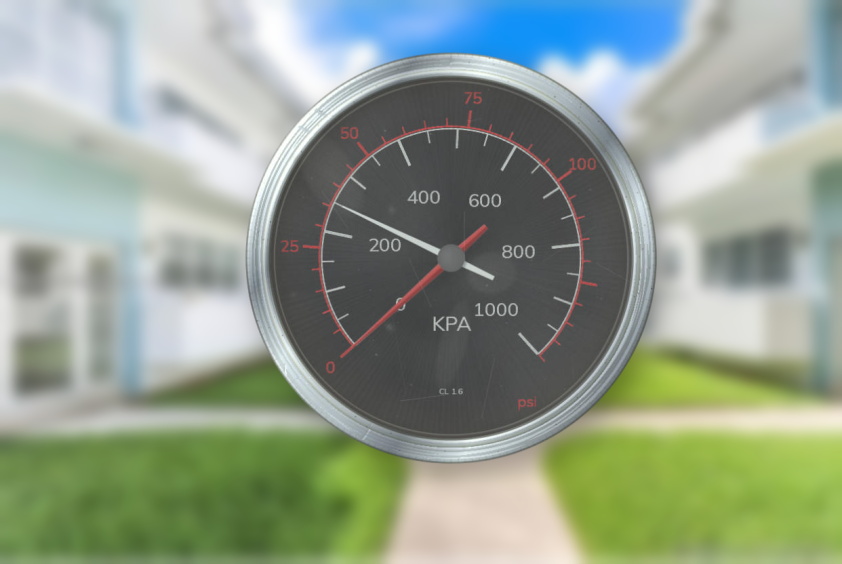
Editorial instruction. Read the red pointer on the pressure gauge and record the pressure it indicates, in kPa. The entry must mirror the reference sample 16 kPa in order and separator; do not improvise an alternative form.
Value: 0 kPa
